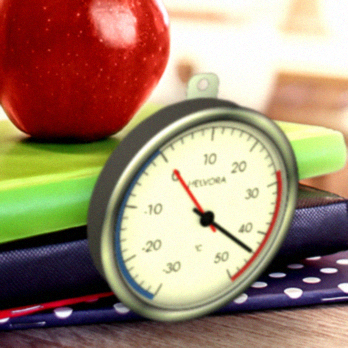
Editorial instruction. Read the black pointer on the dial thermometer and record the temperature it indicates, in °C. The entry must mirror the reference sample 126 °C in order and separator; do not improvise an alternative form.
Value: 44 °C
